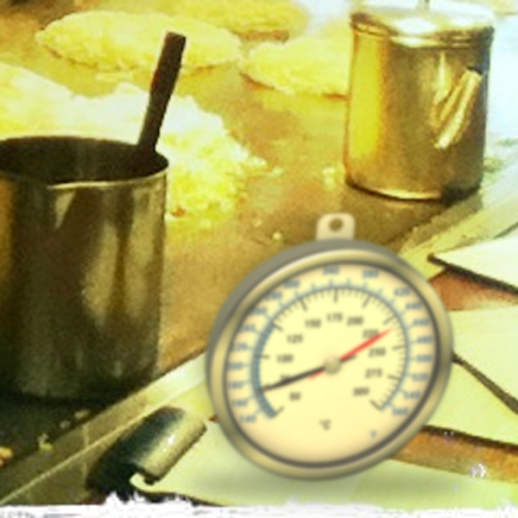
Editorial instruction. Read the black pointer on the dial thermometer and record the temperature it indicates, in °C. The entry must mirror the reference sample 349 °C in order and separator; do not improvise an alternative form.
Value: 75 °C
